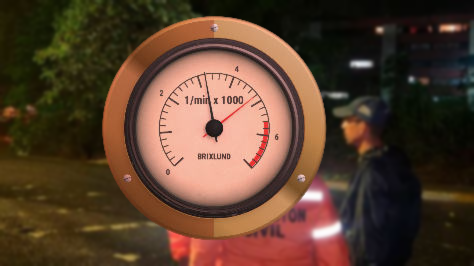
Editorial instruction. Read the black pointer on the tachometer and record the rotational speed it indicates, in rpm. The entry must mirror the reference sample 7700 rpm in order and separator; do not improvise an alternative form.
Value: 3200 rpm
